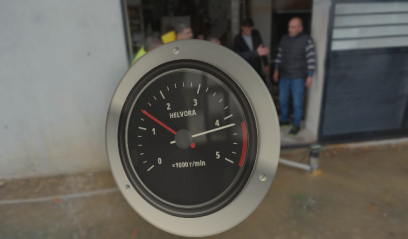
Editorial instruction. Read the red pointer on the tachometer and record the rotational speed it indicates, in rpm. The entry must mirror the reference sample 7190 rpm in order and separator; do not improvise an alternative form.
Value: 1400 rpm
